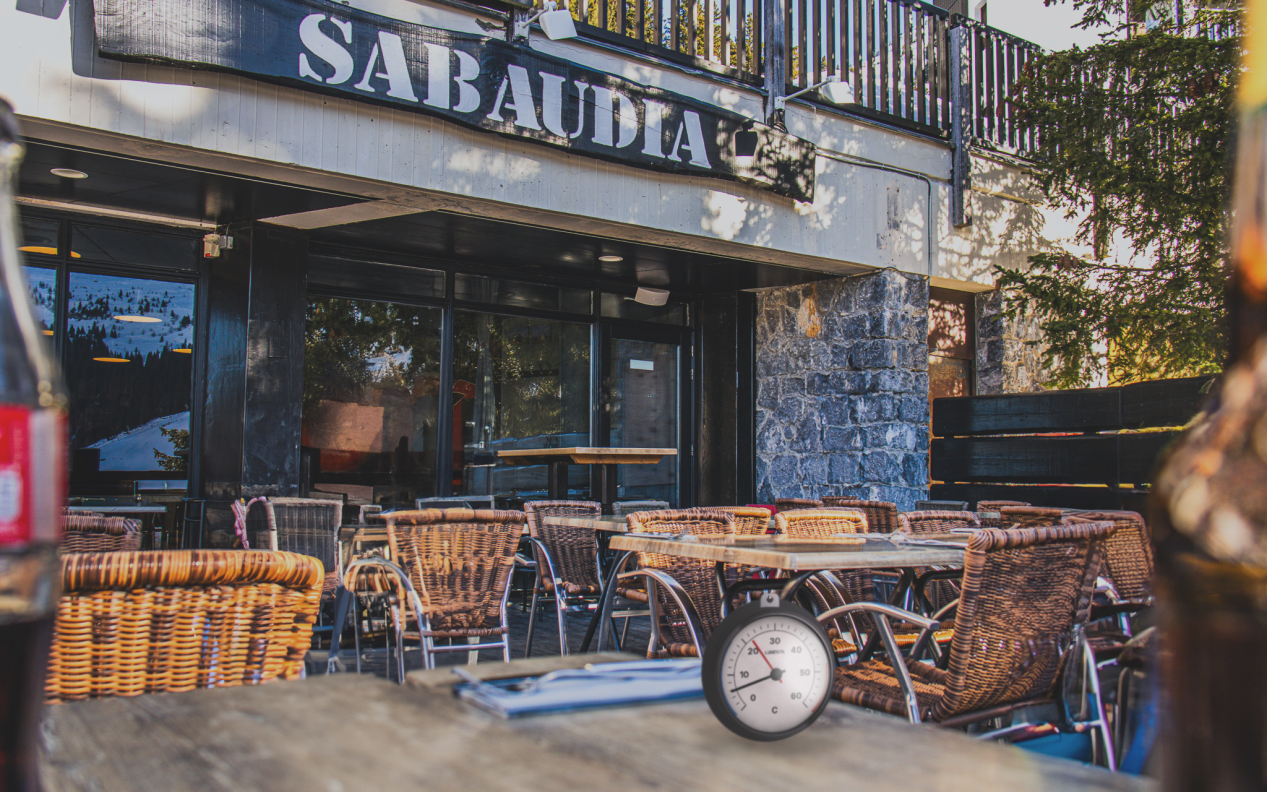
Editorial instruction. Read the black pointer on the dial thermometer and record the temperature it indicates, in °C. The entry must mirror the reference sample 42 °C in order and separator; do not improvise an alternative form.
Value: 6 °C
